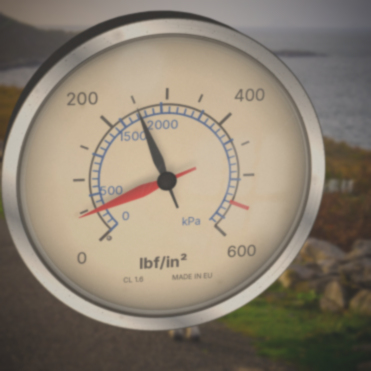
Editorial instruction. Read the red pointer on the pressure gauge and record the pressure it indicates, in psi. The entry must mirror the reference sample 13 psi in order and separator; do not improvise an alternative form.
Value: 50 psi
